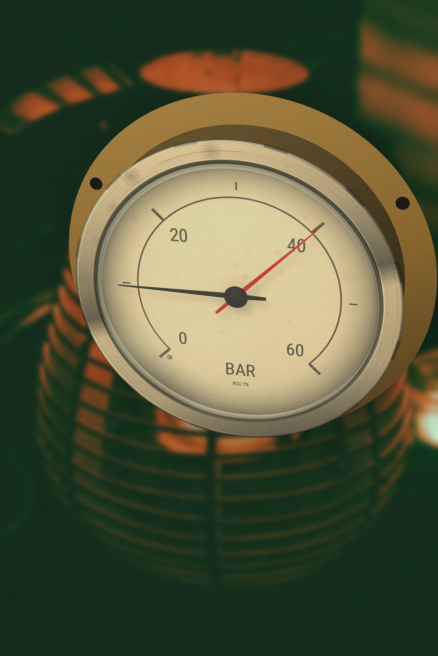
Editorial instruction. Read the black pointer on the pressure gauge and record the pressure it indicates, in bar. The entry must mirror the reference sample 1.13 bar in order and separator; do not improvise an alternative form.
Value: 10 bar
